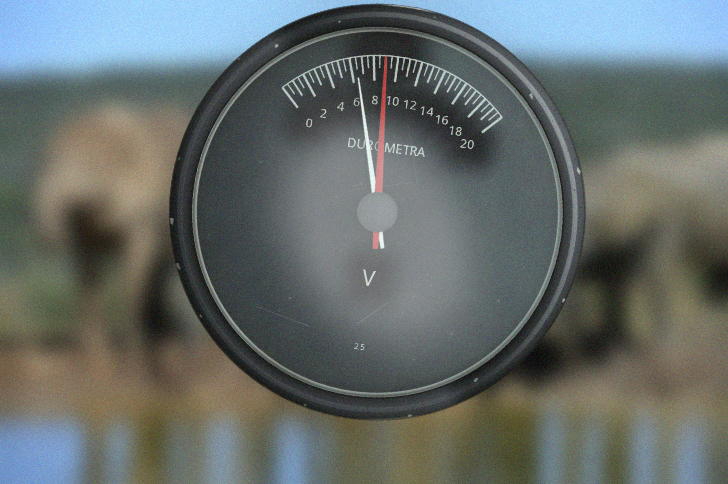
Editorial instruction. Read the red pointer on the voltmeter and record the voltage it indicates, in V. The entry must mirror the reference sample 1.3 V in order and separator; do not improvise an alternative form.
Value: 9 V
